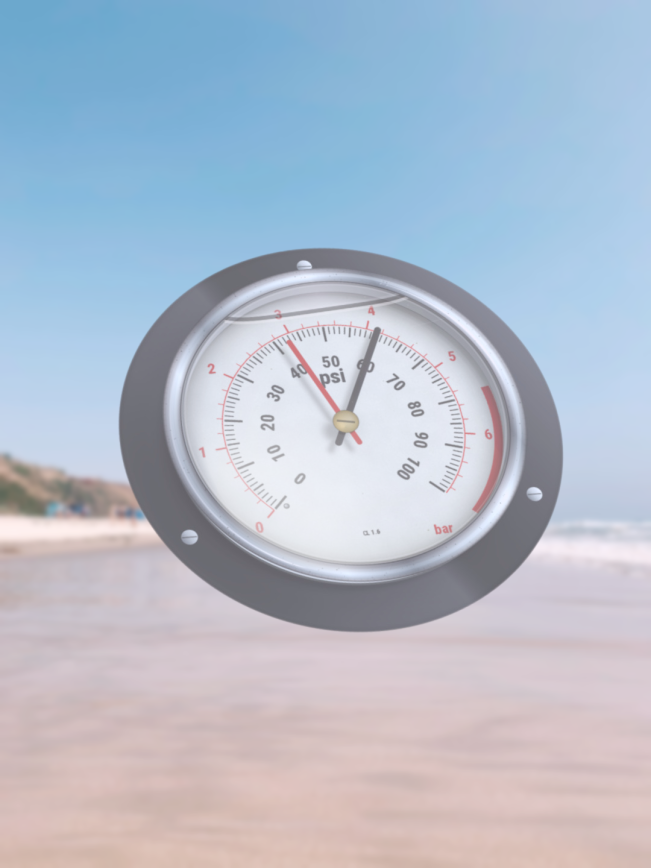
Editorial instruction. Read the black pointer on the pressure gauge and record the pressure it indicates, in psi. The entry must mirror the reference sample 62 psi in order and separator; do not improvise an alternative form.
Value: 60 psi
